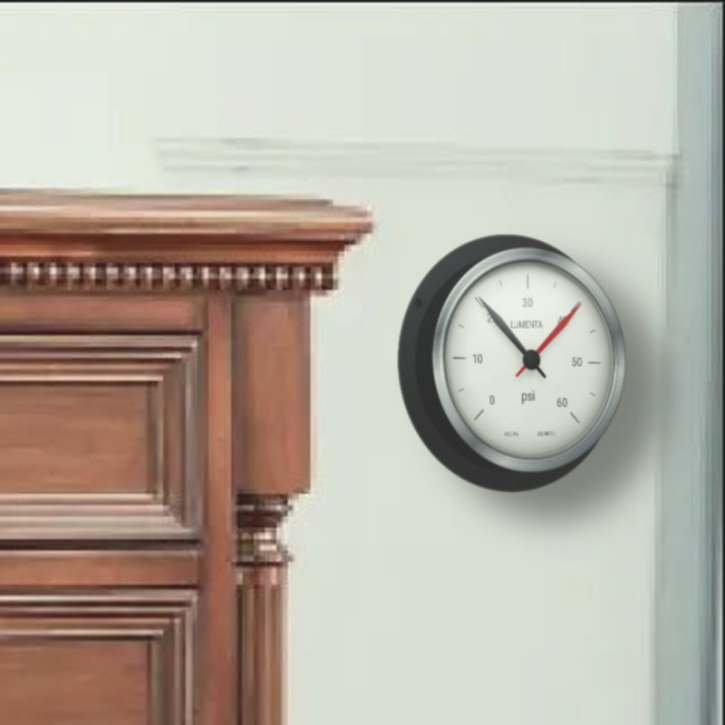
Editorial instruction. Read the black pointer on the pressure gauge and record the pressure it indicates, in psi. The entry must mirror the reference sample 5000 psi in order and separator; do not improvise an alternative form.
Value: 20 psi
